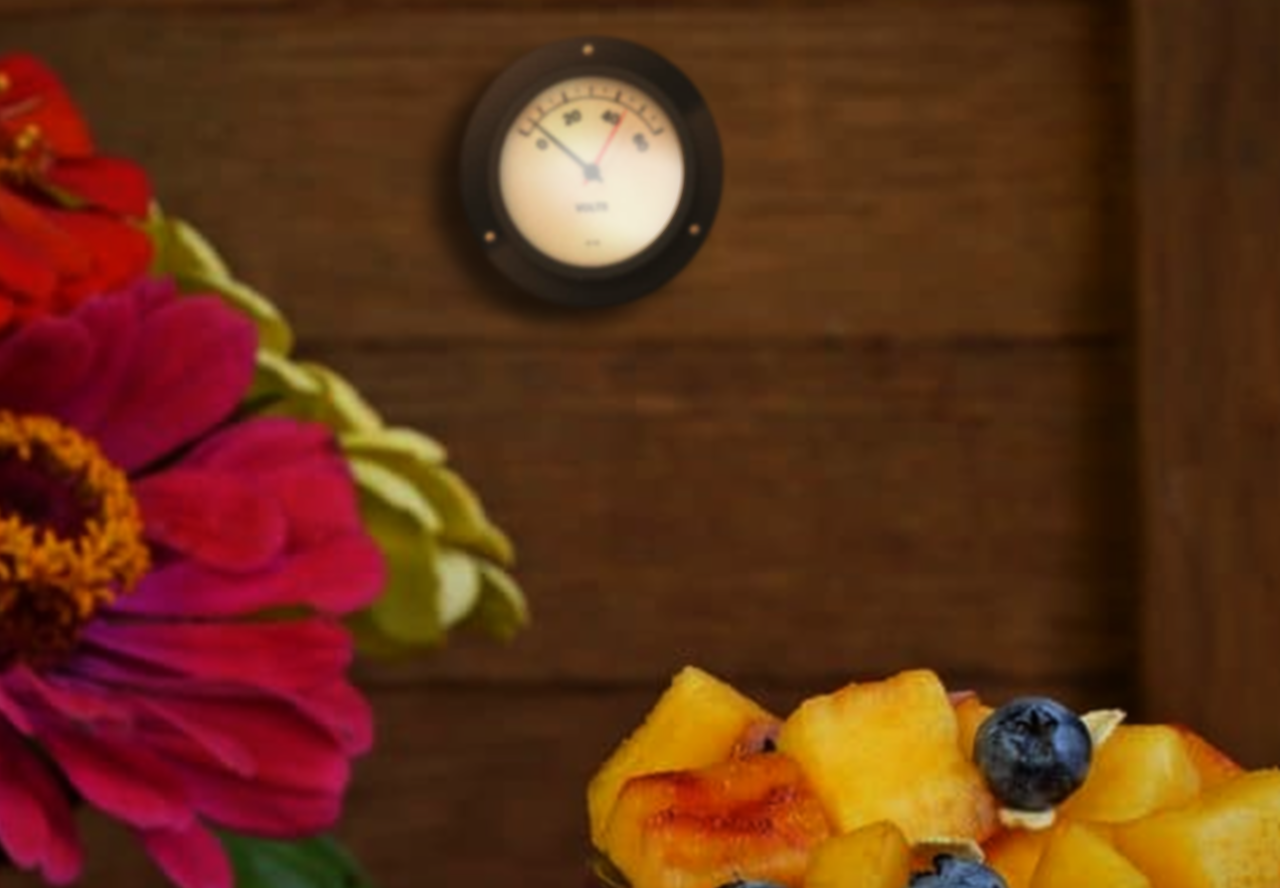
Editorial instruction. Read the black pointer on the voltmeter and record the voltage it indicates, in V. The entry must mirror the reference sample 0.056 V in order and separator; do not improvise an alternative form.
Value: 5 V
